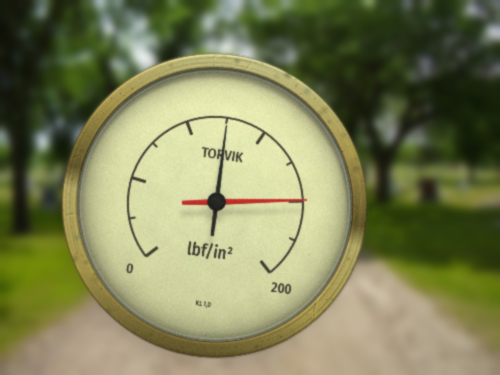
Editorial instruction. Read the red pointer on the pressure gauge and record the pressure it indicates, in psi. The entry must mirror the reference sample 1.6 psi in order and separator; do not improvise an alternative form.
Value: 160 psi
